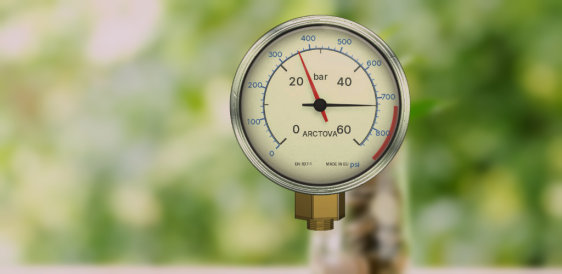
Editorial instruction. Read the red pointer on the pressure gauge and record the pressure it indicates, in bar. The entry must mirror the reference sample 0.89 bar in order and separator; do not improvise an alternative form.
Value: 25 bar
